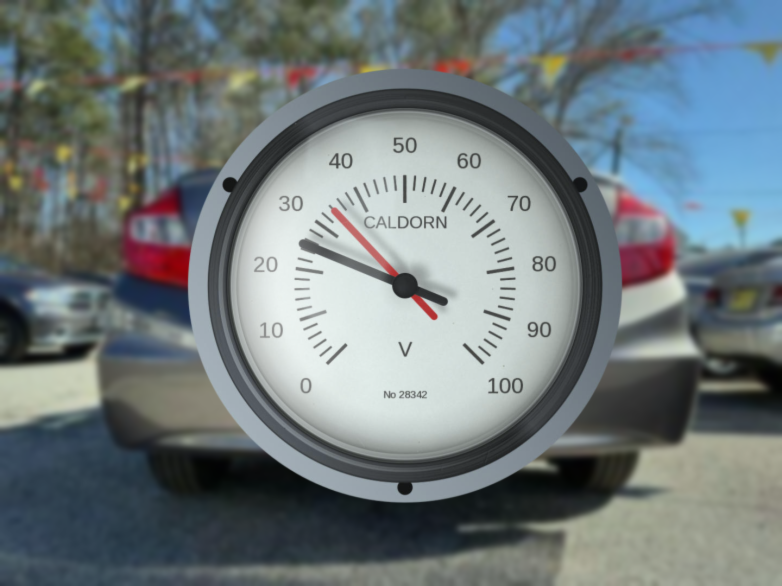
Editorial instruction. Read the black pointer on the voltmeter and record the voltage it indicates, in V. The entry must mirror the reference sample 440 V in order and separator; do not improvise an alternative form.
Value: 25 V
